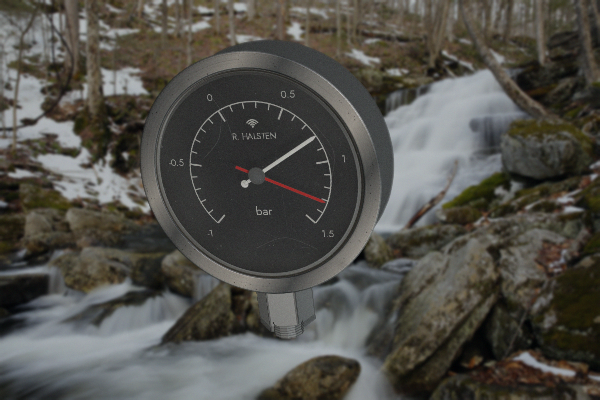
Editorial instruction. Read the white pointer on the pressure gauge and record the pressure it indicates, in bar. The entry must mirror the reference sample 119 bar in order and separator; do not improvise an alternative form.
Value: 0.8 bar
